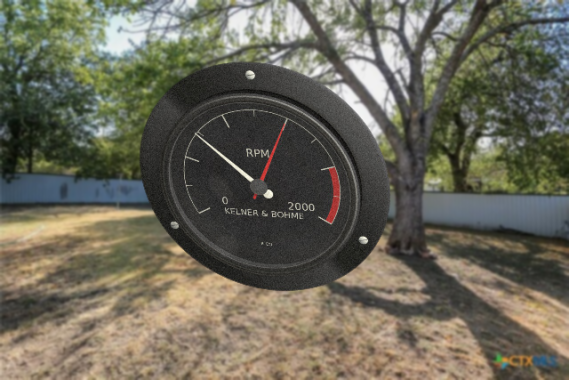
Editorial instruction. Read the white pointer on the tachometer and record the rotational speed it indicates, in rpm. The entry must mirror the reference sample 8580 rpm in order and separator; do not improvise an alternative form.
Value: 600 rpm
